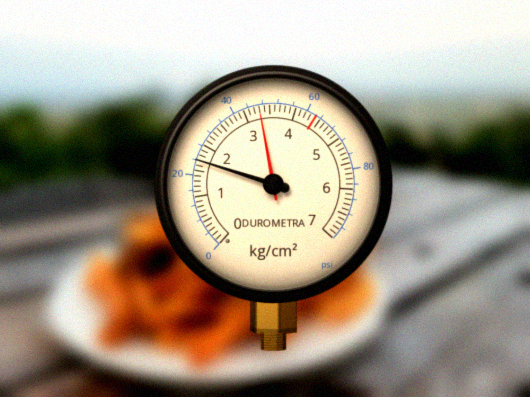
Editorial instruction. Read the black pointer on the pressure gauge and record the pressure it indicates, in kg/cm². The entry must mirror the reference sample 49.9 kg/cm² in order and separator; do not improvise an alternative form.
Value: 1.7 kg/cm²
